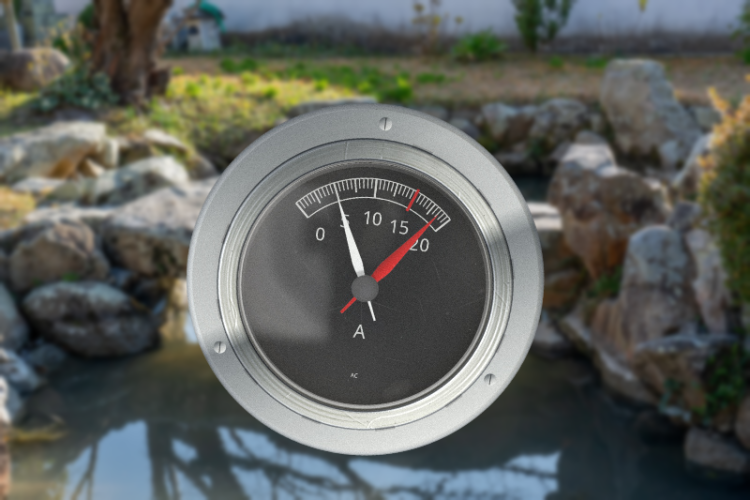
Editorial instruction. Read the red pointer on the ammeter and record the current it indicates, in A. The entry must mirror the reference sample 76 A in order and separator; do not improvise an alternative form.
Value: 18.5 A
